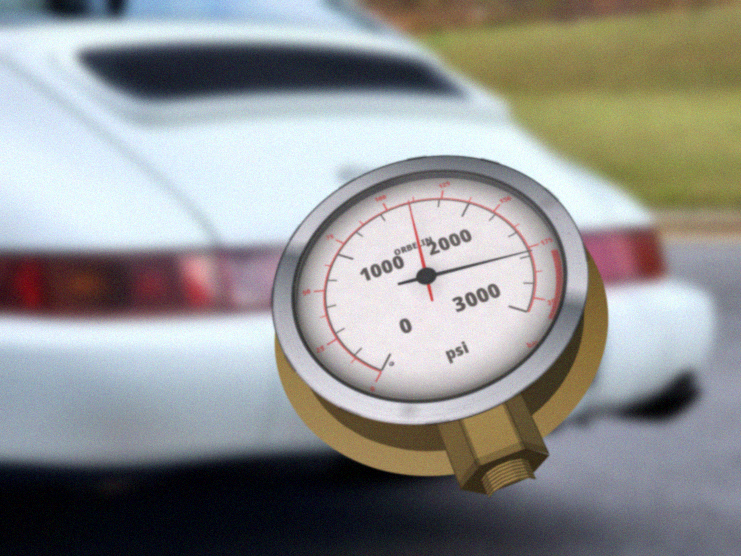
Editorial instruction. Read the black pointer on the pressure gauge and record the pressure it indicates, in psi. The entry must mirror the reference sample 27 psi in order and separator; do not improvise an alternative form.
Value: 2600 psi
